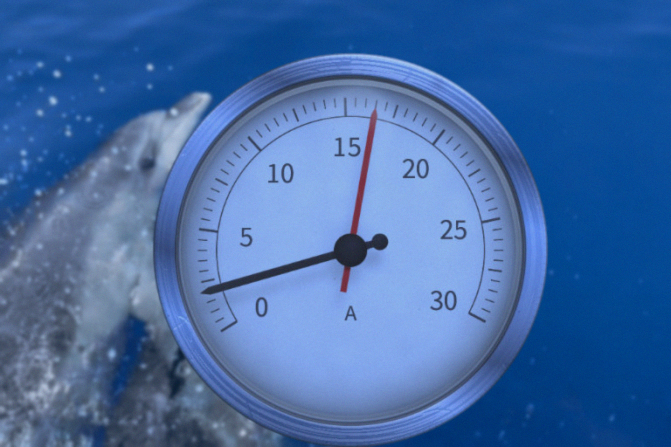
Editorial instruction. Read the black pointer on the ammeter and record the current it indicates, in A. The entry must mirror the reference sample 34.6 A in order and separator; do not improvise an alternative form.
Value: 2 A
